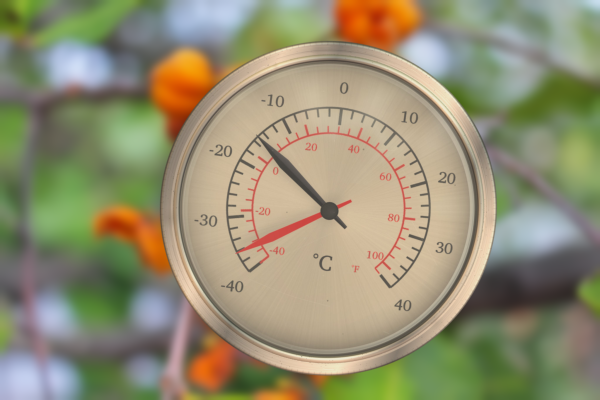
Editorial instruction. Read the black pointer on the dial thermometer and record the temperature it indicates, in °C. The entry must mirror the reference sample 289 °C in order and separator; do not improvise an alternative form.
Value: -15 °C
